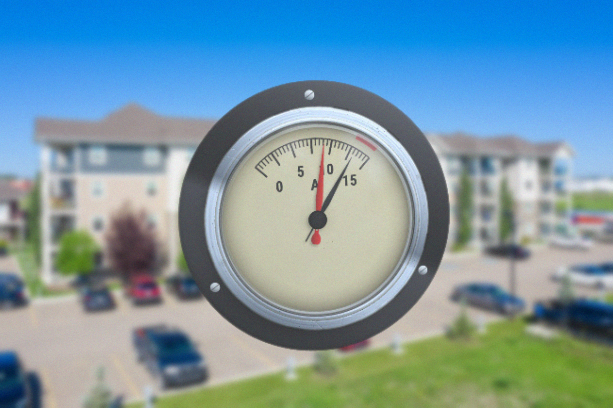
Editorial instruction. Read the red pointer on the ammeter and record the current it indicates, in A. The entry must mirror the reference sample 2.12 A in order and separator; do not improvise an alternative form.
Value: 9 A
